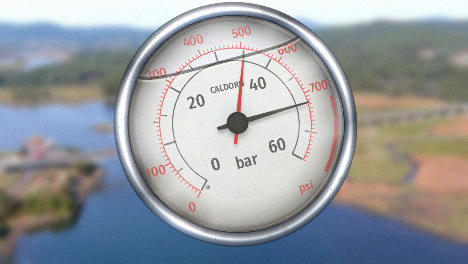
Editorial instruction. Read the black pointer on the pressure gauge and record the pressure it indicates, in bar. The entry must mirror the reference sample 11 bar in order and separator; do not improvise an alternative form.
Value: 50 bar
